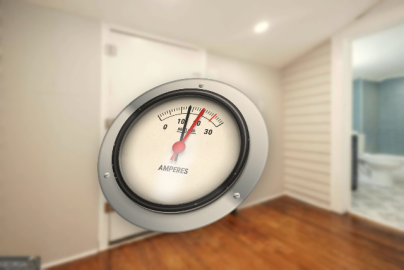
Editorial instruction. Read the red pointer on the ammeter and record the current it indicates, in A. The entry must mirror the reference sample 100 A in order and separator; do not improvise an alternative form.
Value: 20 A
